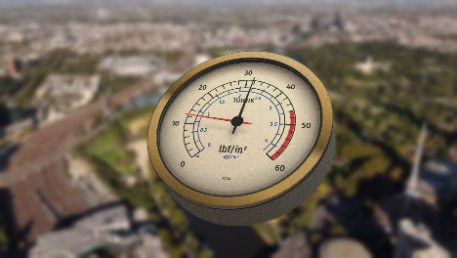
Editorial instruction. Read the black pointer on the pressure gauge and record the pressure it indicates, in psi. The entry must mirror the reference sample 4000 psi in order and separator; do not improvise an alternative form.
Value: 32 psi
